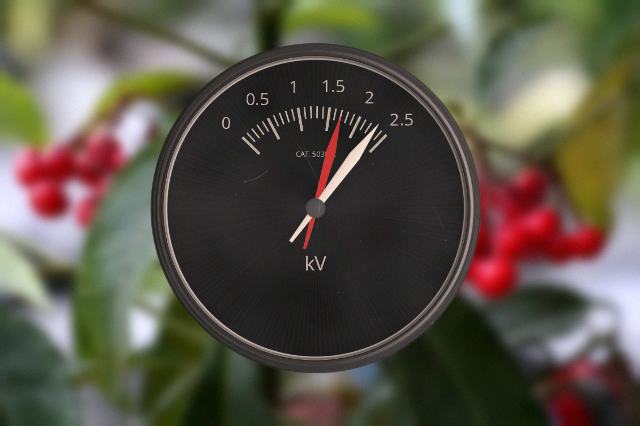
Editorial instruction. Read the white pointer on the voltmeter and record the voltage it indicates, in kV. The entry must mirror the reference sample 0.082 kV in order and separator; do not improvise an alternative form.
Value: 2.3 kV
